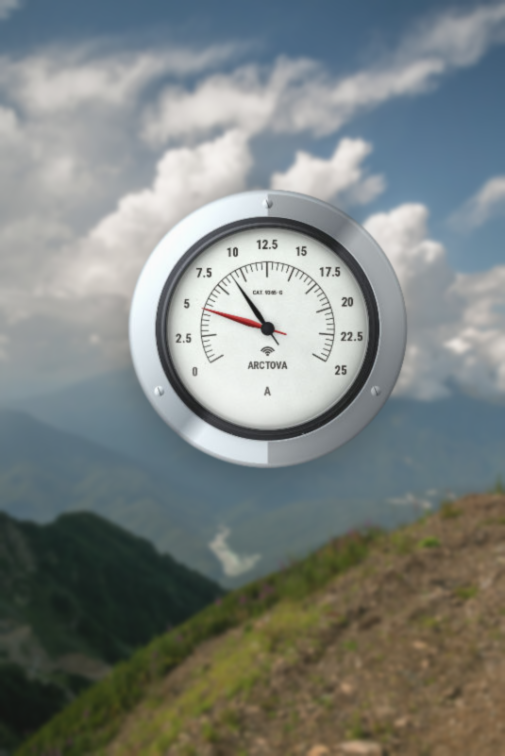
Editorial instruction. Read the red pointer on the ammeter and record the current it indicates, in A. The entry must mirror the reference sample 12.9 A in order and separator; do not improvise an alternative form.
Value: 5 A
